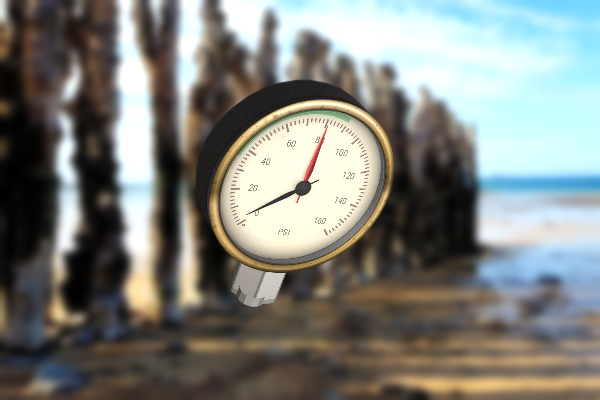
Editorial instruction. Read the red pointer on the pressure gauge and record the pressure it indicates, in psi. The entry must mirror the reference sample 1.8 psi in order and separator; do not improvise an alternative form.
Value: 80 psi
